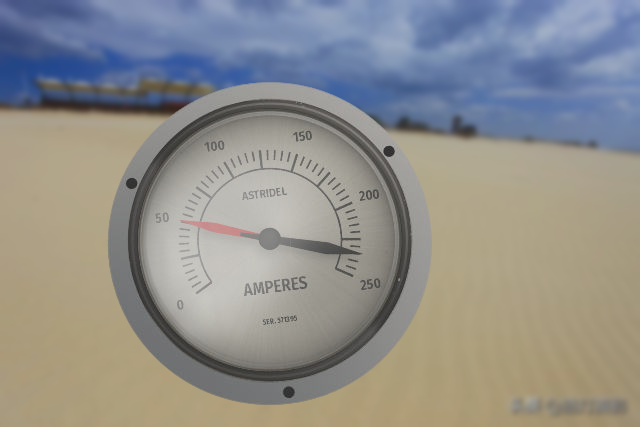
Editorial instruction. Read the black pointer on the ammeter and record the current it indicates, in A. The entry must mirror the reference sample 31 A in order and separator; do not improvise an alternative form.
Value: 235 A
